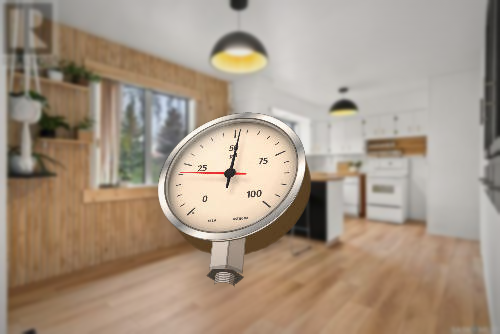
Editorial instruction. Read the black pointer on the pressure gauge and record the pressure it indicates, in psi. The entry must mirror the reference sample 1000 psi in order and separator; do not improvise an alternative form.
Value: 52.5 psi
